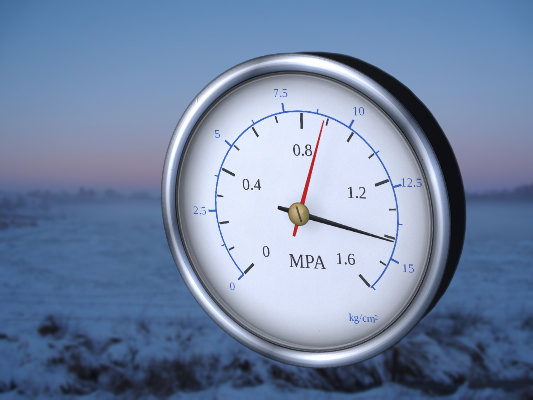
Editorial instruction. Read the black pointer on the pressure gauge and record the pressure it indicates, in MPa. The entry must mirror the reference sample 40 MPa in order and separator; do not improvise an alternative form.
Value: 1.4 MPa
